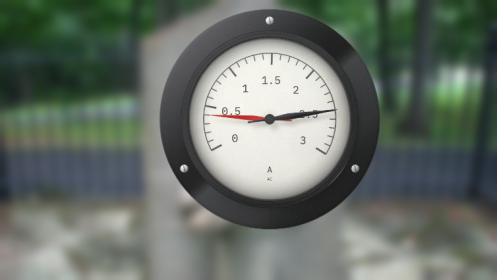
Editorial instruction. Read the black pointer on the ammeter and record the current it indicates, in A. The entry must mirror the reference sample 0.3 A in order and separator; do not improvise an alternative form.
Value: 2.5 A
